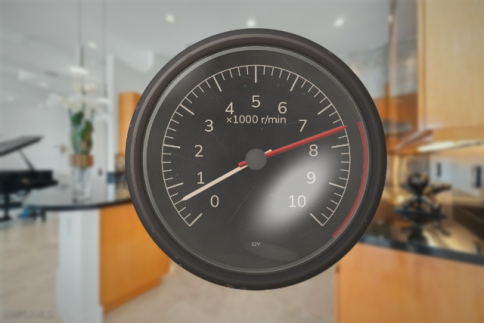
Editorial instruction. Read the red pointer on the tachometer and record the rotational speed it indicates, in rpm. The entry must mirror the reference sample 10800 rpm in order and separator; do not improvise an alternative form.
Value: 7600 rpm
